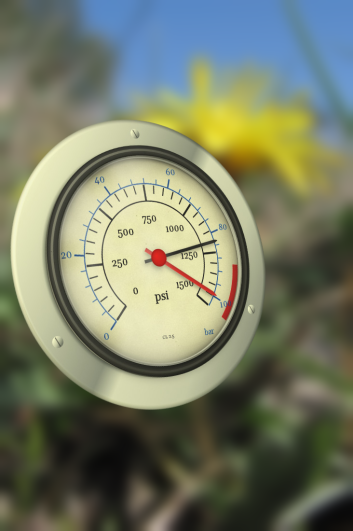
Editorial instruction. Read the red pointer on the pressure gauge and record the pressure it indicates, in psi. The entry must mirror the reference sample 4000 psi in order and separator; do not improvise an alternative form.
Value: 1450 psi
